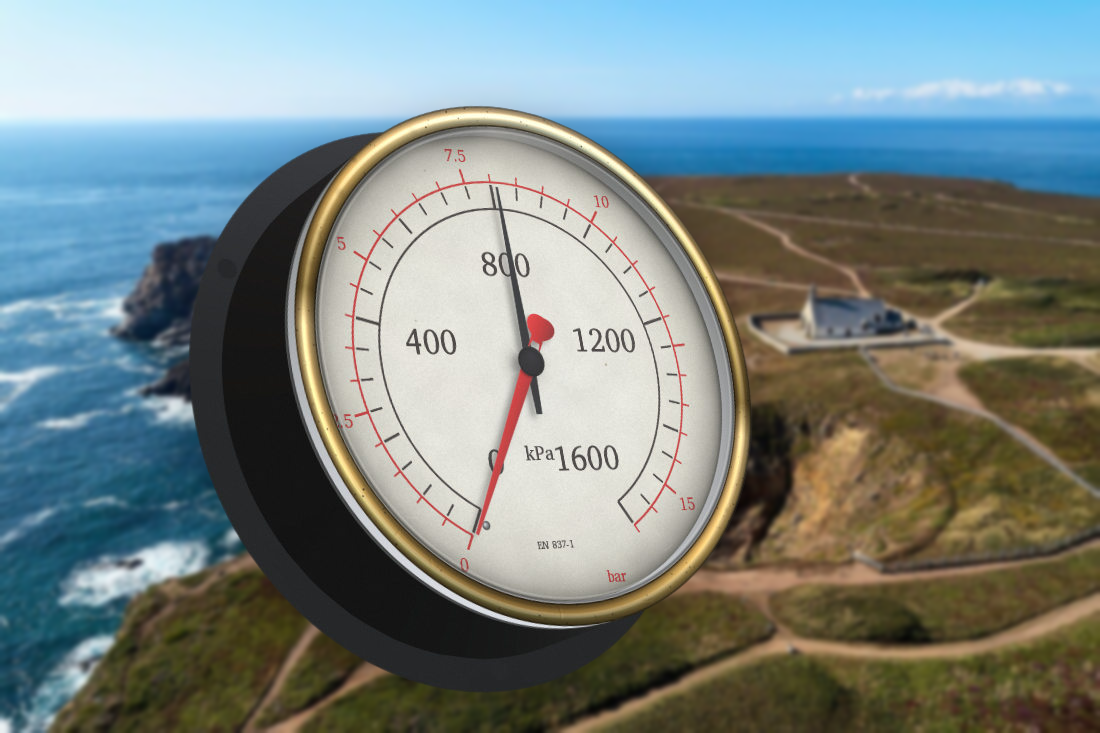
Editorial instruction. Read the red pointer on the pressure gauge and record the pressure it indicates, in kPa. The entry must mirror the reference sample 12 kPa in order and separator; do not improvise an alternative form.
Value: 0 kPa
